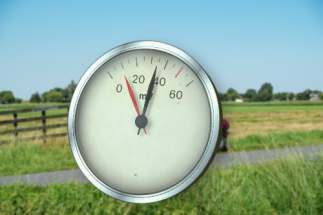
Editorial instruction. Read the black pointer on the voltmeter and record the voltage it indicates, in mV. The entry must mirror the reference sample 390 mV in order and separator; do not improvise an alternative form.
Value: 35 mV
